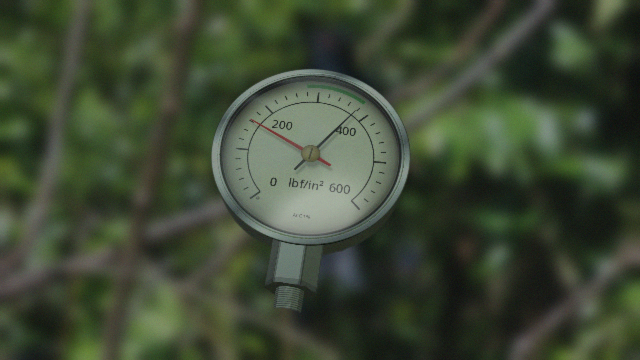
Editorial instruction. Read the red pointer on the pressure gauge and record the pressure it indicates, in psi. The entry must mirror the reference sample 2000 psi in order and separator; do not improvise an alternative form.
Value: 160 psi
